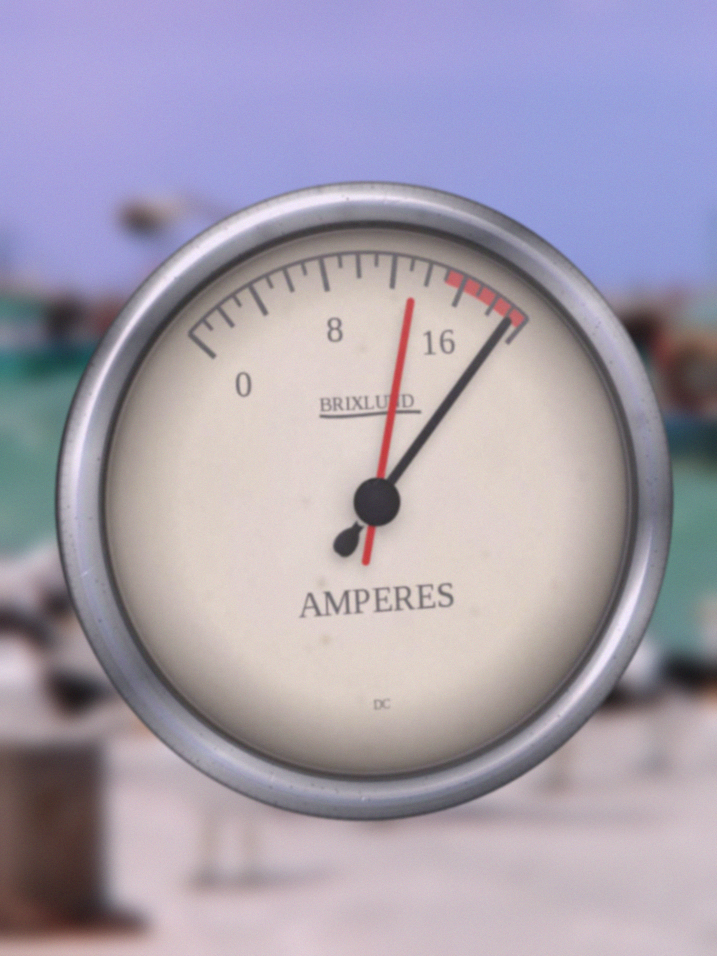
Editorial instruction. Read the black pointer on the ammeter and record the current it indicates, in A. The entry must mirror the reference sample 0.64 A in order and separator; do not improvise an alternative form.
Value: 19 A
